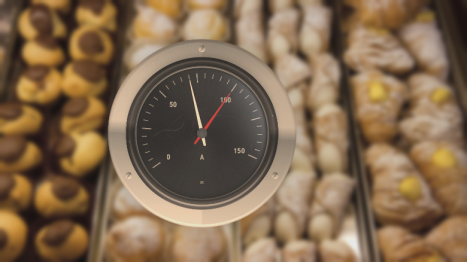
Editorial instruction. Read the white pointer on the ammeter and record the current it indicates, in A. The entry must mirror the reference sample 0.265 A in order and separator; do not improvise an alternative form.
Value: 70 A
